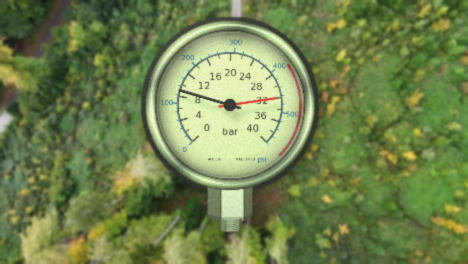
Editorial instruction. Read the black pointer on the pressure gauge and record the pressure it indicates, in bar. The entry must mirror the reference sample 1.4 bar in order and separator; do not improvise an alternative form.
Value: 9 bar
